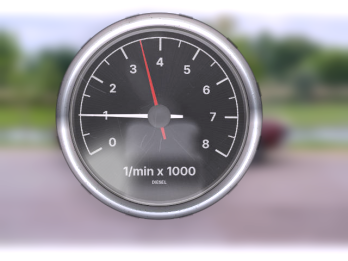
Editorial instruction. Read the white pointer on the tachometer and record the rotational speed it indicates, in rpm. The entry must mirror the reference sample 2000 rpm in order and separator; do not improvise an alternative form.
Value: 1000 rpm
